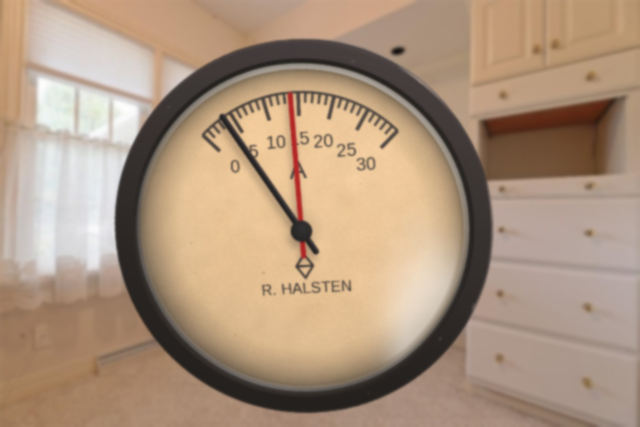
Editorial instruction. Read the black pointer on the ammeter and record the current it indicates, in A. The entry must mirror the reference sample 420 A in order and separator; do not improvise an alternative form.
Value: 4 A
